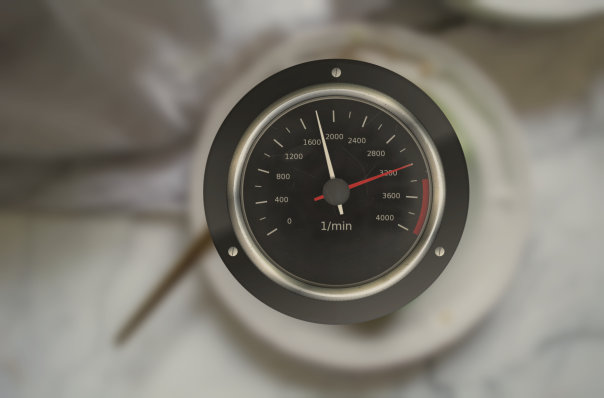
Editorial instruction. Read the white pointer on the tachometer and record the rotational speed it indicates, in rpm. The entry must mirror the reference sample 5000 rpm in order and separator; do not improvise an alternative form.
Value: 1800 rpm
